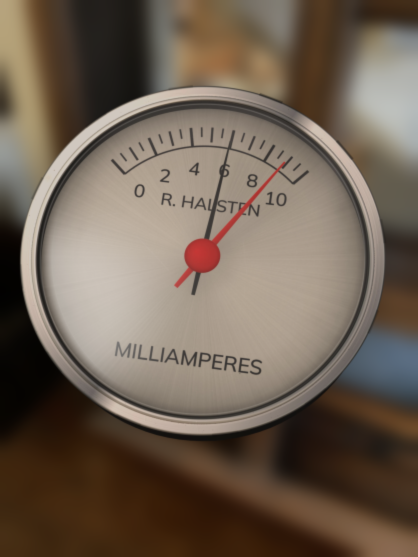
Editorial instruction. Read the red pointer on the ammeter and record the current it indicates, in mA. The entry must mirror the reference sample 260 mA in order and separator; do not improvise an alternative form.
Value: 9 mA
